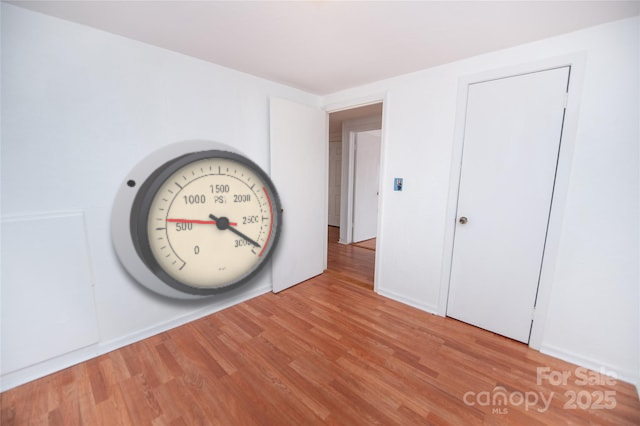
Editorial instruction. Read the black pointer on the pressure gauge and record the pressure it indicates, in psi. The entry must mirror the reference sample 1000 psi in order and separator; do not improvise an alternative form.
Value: 2900 psi
